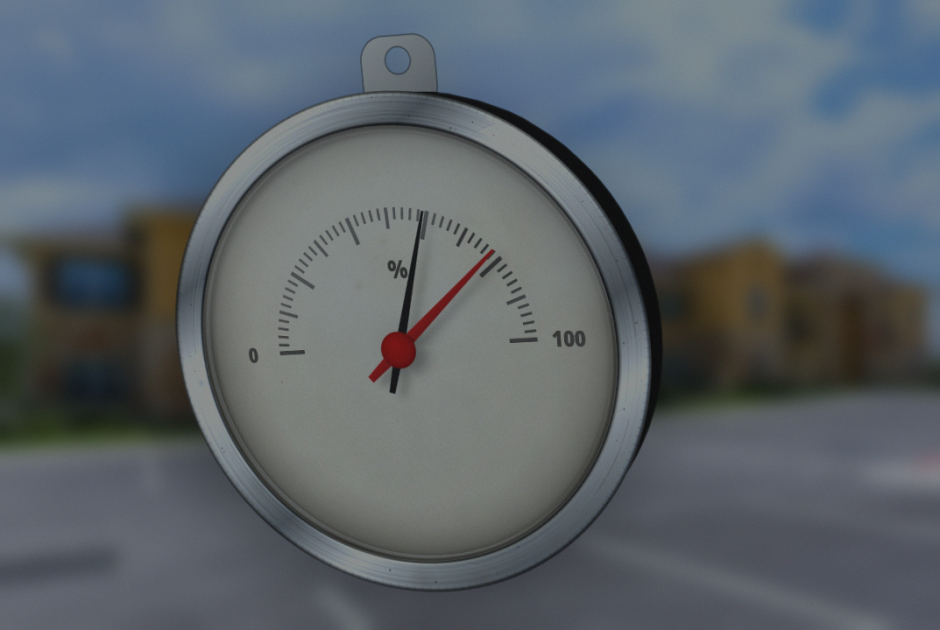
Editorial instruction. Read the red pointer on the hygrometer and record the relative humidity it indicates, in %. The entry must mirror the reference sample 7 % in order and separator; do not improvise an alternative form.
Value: 78 %
